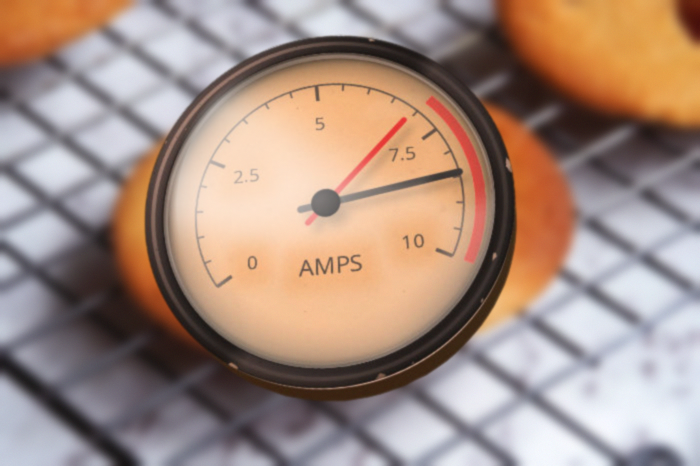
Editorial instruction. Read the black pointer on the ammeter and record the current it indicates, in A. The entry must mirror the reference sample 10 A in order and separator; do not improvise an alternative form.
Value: 8.5 A
